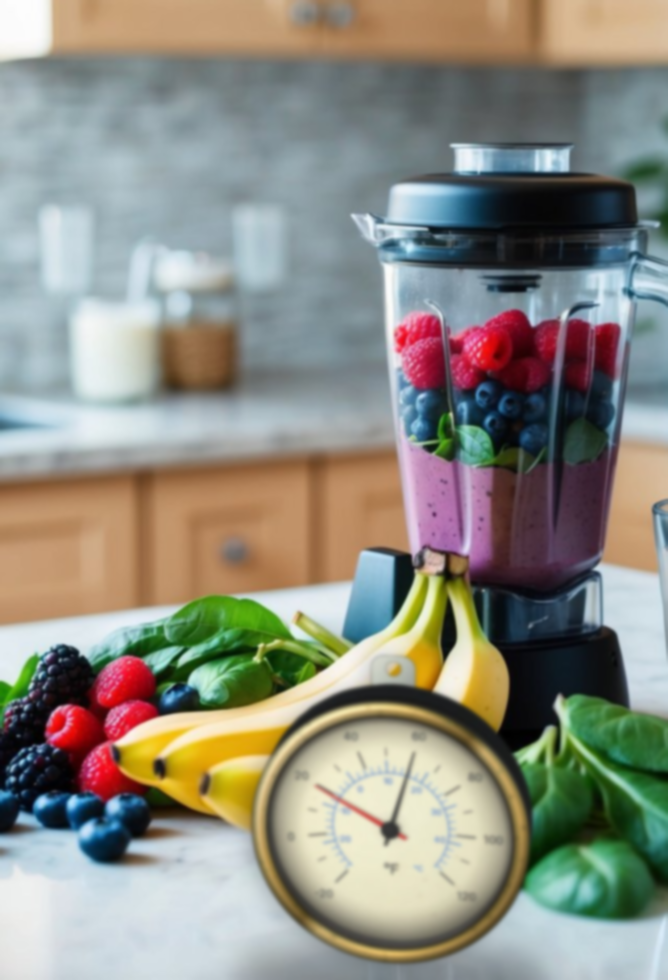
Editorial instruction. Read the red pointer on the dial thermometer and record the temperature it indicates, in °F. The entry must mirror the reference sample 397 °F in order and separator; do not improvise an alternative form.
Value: 20 °F
